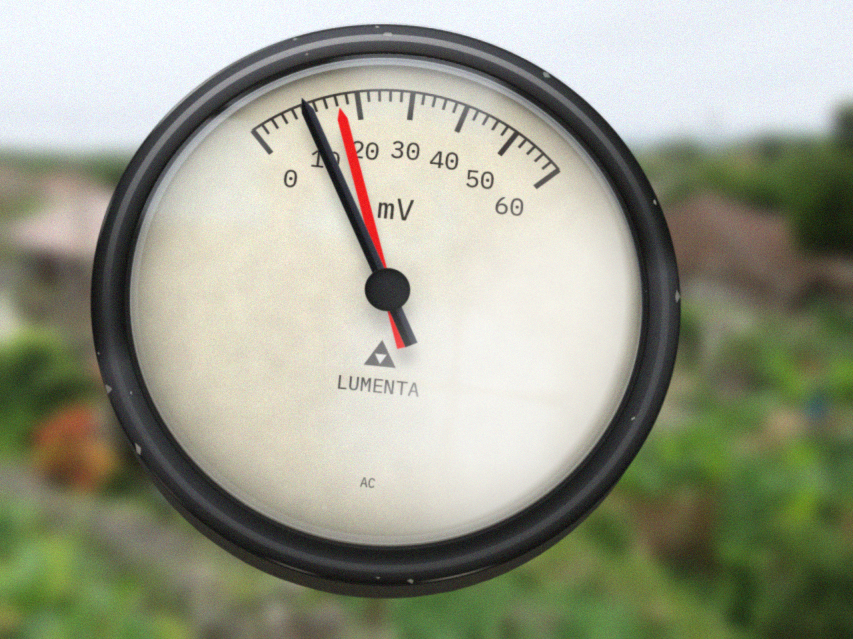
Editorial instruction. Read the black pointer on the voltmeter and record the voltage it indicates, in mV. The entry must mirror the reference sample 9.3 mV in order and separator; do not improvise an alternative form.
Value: 10 mV
